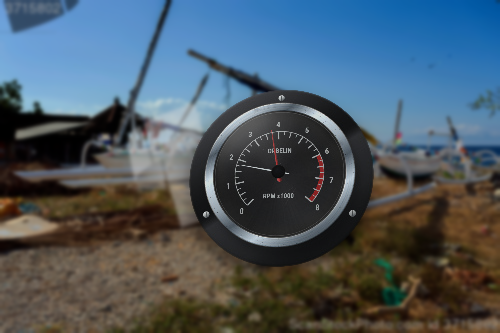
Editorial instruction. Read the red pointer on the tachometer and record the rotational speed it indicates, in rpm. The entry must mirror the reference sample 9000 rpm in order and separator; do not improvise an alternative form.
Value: 3750 rpm
